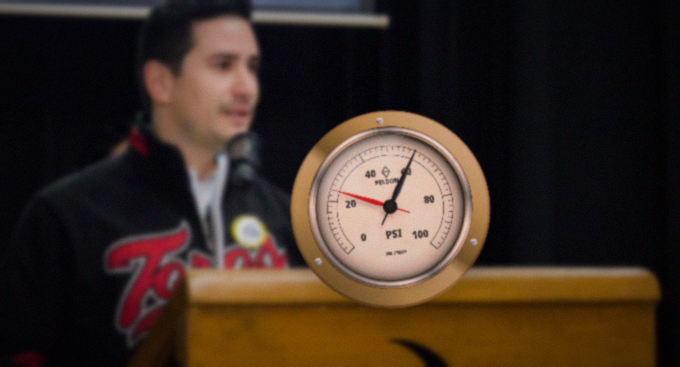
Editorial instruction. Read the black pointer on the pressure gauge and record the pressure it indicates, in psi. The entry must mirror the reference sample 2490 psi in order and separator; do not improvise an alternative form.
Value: 60 psi
